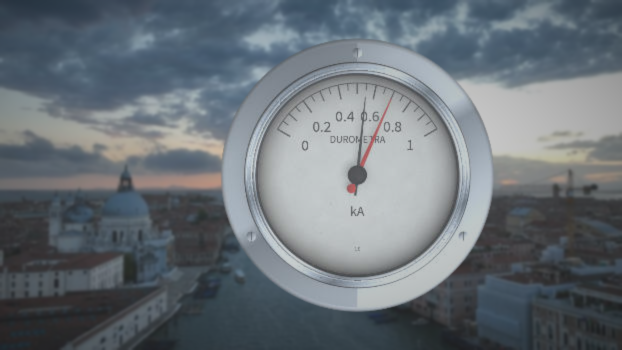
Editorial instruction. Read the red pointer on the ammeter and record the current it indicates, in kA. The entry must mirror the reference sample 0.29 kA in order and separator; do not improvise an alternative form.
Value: 0.7 kA
